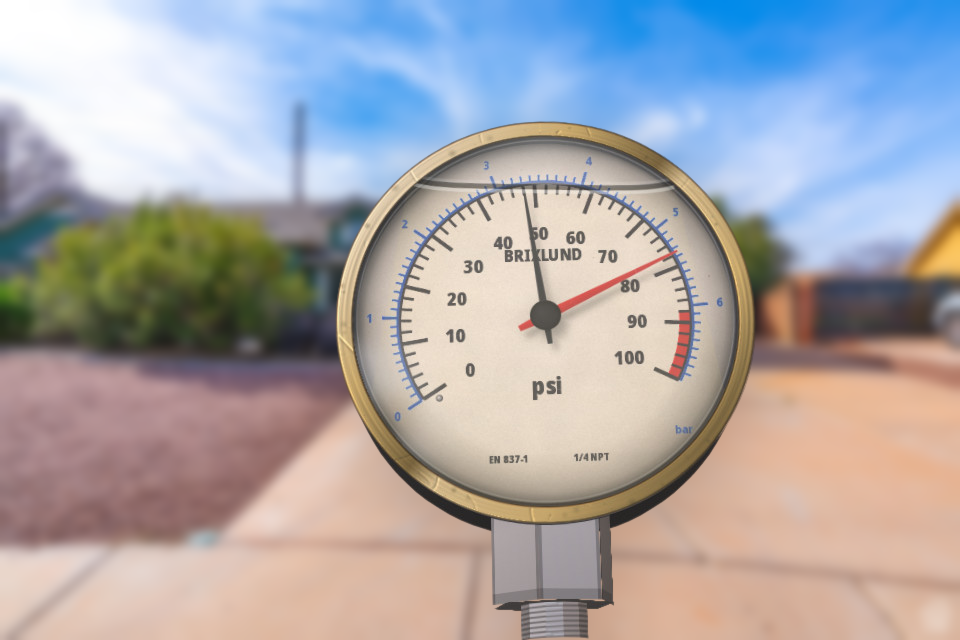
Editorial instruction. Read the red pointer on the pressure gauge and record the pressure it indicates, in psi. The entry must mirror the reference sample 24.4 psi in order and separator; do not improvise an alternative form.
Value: 78 psi
